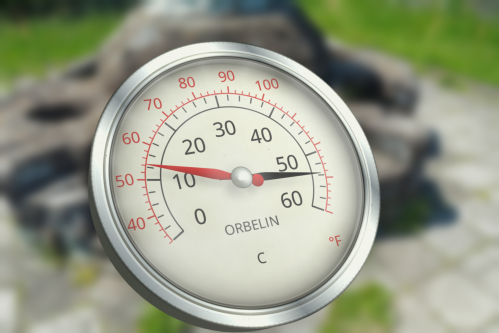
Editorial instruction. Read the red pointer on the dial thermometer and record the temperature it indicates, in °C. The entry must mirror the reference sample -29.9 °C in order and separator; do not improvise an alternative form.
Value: 12 °C
